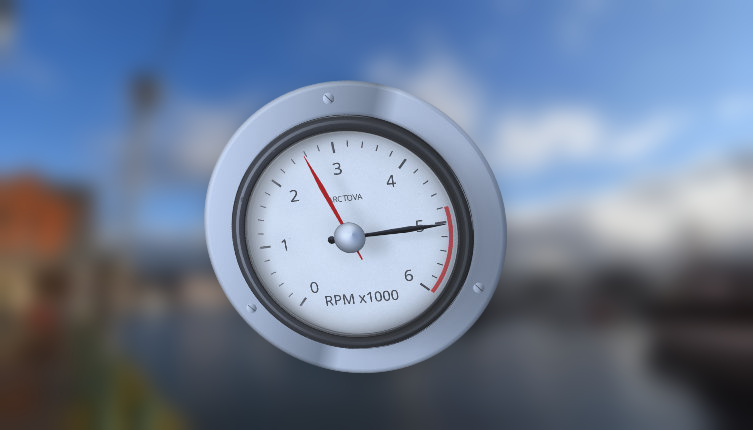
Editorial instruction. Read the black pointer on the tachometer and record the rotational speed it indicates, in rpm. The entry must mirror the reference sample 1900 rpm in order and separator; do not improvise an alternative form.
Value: 5000 rpm
